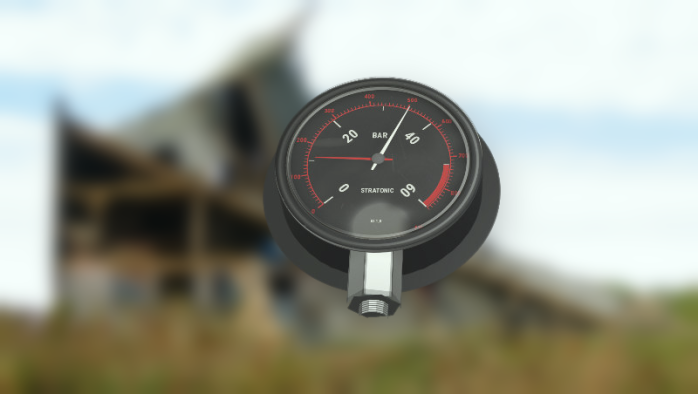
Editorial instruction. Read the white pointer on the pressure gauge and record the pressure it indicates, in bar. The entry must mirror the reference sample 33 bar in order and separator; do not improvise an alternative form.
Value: 35 bar
